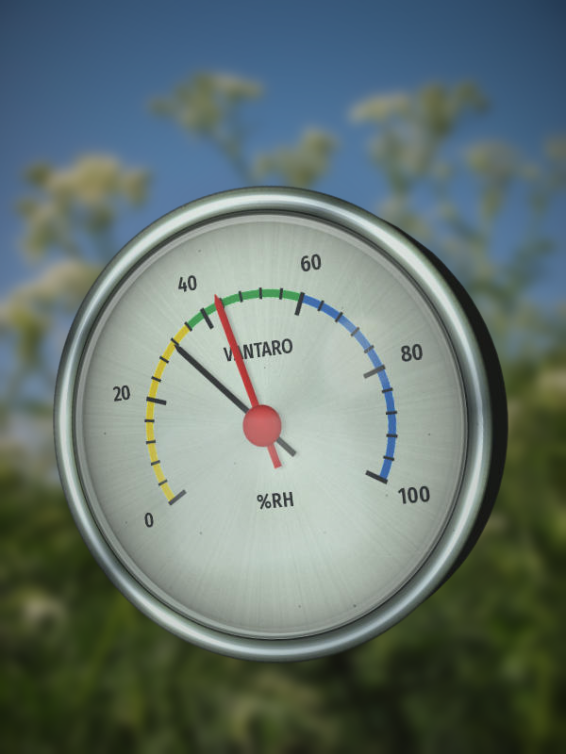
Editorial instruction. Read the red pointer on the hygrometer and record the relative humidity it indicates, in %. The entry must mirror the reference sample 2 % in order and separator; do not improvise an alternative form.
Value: 44 %
